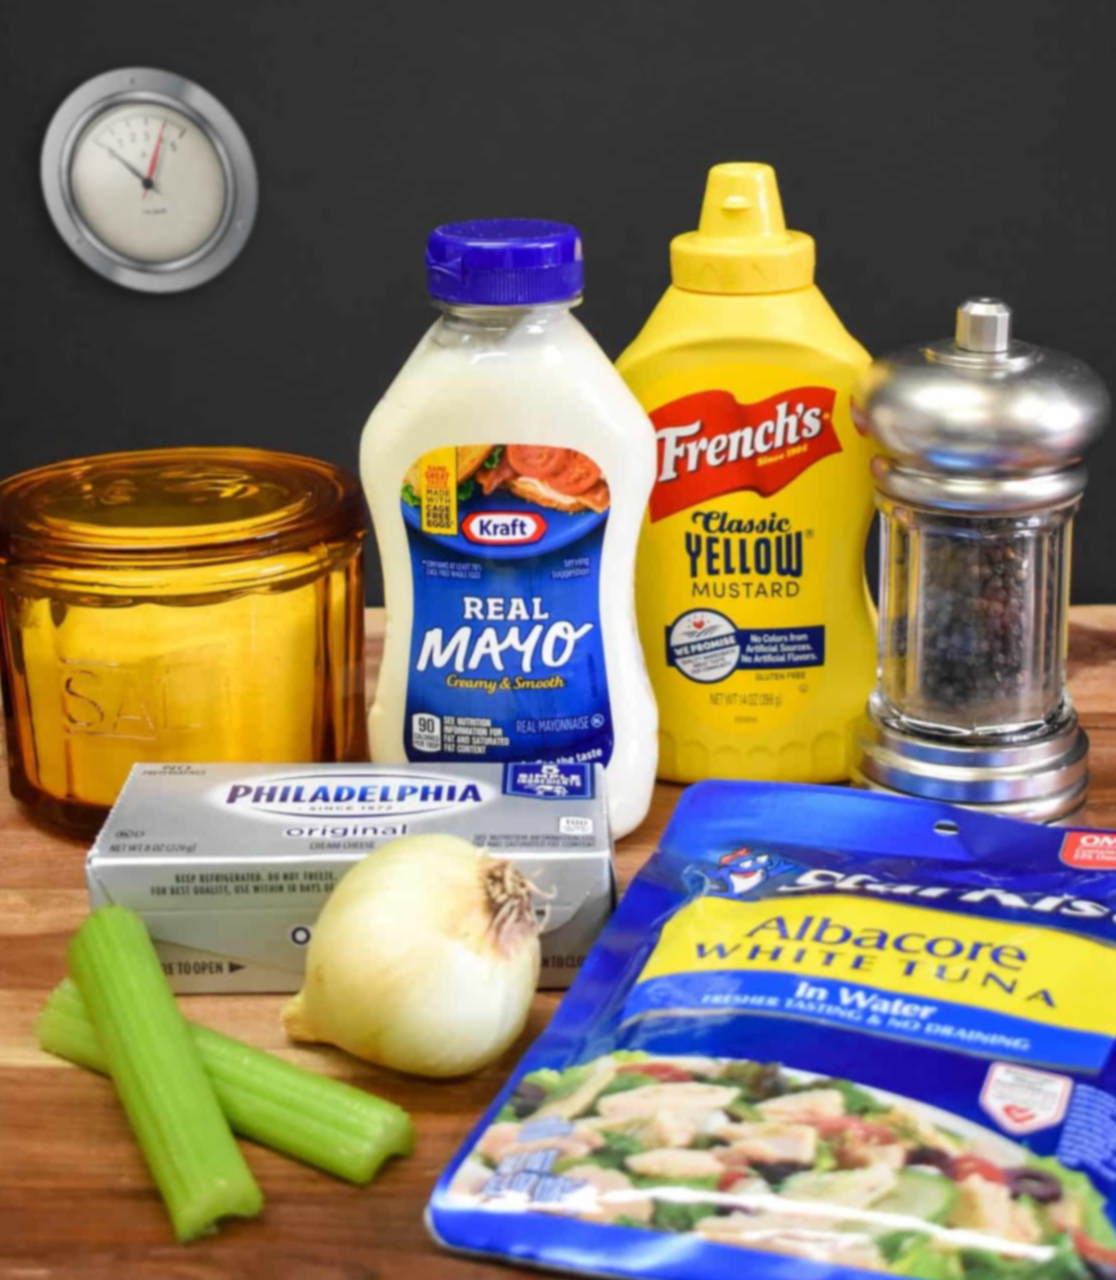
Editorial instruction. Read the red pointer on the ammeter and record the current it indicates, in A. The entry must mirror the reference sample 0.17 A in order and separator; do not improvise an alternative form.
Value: 4 A
